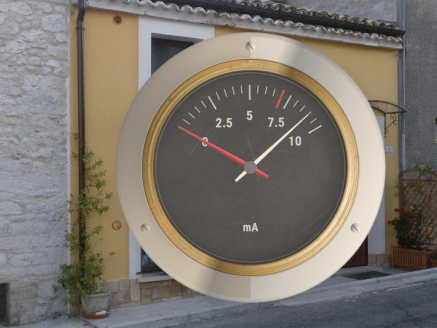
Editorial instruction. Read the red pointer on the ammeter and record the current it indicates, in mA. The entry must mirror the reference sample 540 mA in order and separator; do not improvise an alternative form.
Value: 0 mA
